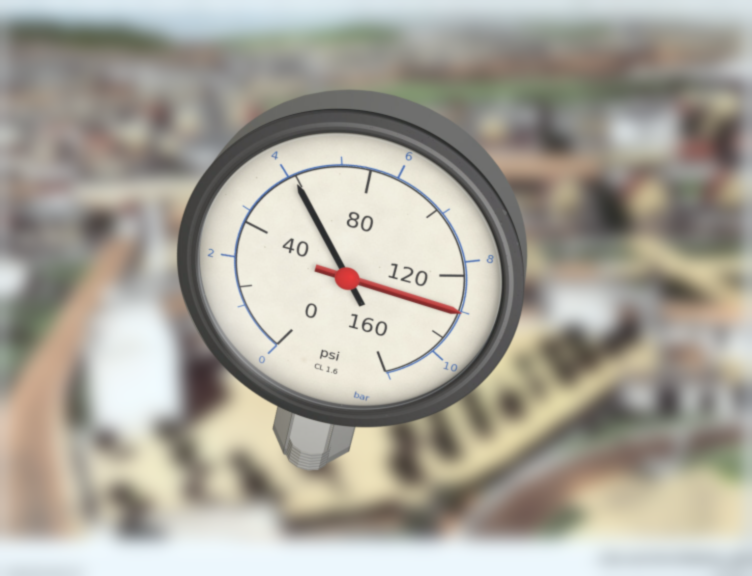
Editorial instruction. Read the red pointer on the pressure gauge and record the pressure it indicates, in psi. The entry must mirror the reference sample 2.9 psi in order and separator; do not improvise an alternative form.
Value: 130 psi
